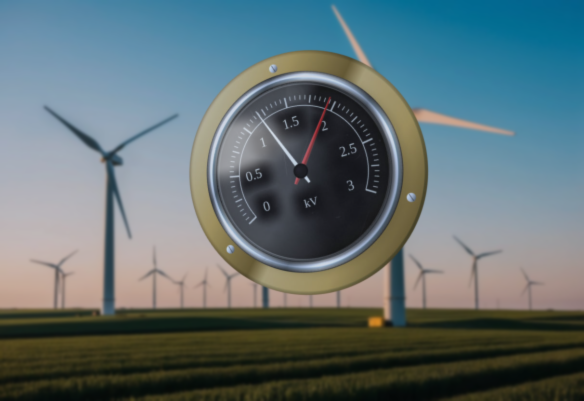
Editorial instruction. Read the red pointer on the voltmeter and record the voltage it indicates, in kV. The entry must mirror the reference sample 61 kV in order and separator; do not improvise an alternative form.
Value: 1.95 kV
